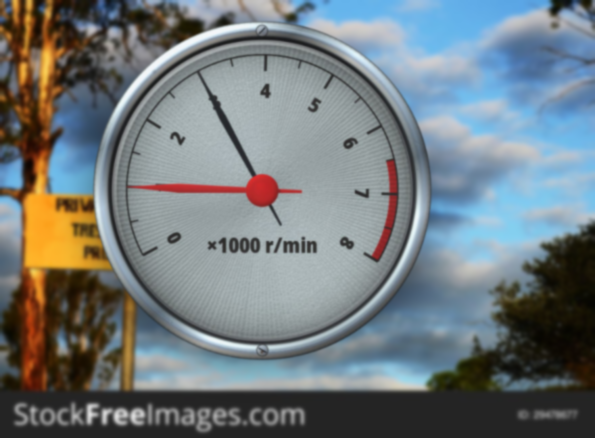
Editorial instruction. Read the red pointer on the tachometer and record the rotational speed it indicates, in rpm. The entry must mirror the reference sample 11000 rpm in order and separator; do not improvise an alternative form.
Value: 1000 rpm
